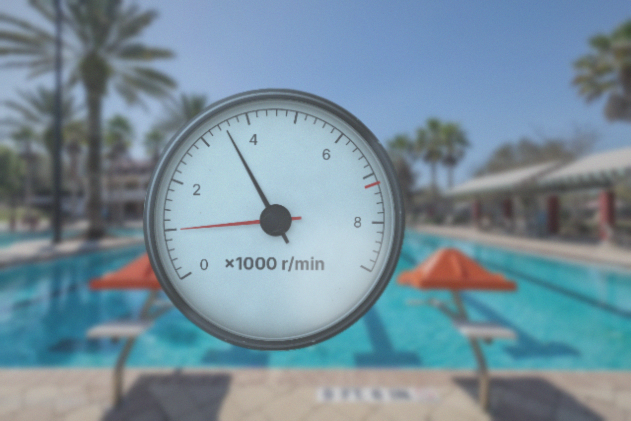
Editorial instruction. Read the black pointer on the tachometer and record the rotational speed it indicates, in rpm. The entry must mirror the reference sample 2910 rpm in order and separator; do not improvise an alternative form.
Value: 3500 rpm
